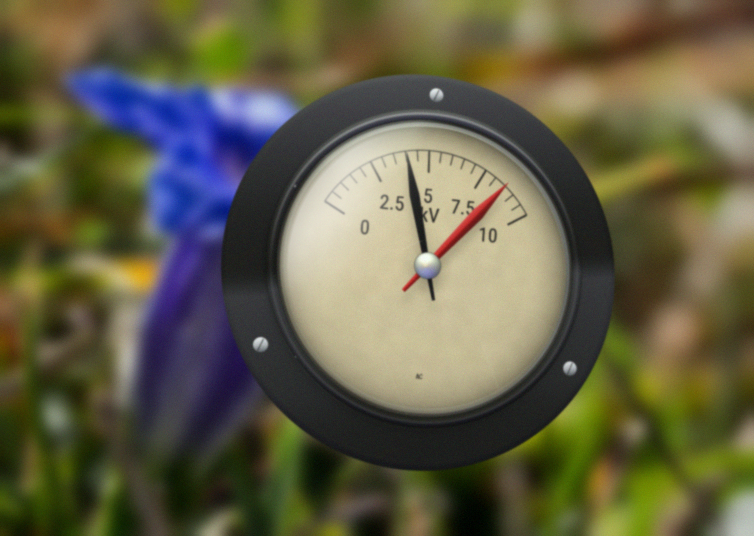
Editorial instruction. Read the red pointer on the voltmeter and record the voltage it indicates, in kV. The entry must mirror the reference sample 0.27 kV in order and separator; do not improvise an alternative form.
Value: 8.5 kV
